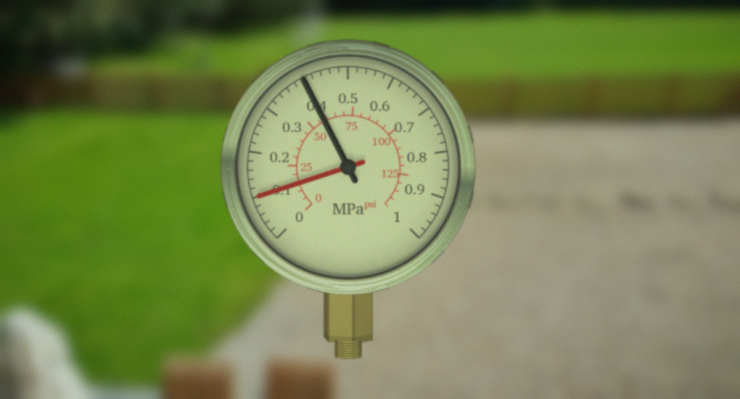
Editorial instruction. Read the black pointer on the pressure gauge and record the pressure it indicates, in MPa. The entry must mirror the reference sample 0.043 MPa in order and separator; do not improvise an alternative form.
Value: 0.4 MPa
